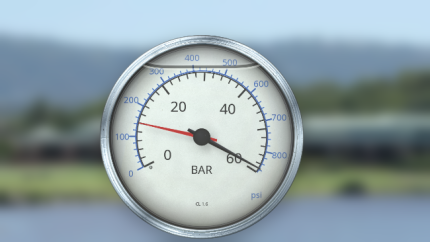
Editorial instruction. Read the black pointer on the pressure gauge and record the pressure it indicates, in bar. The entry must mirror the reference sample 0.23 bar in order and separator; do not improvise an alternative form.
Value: 59 bar
